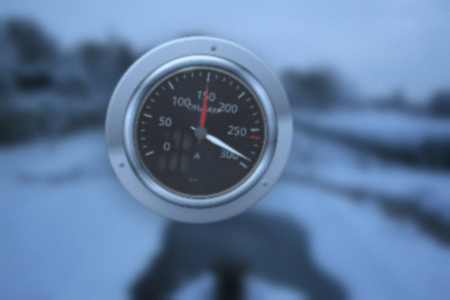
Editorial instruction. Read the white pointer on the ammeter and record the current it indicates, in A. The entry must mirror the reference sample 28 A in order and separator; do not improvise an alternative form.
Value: 290 A
